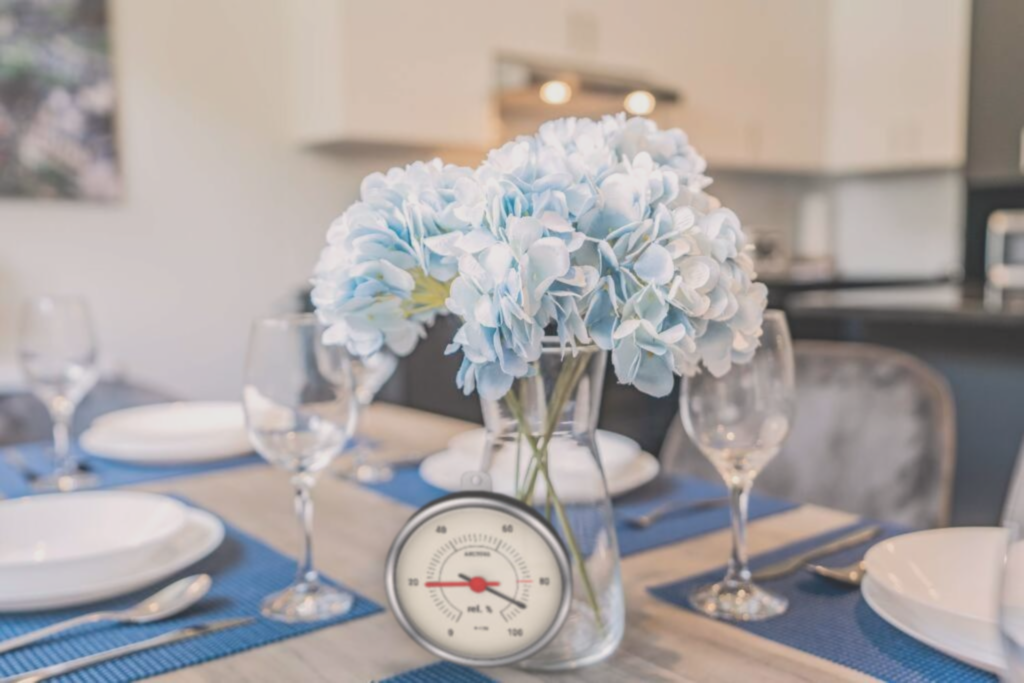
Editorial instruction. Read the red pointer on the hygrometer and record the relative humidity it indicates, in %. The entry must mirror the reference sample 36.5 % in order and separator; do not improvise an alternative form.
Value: 20 %
